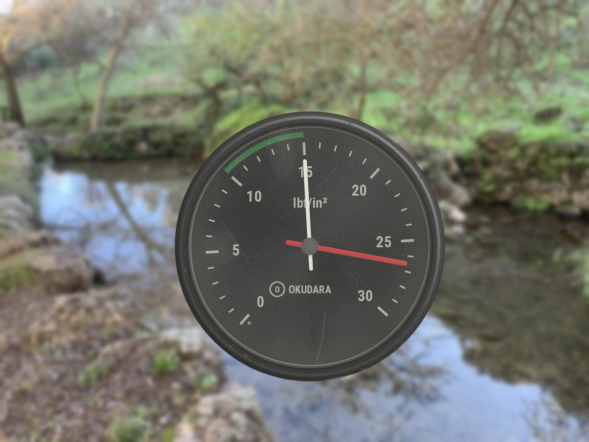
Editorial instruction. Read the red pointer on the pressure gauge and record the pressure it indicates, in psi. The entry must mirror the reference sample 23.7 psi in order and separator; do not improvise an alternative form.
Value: 26.5 psi
